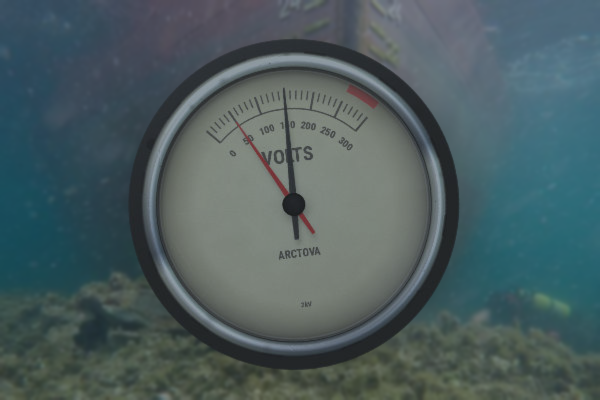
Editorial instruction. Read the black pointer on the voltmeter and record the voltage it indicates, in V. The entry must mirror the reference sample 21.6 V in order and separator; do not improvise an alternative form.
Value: 150 V
